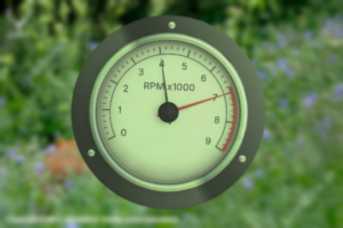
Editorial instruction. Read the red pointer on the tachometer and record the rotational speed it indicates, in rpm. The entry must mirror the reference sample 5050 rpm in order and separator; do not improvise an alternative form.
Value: 7000 rpm
